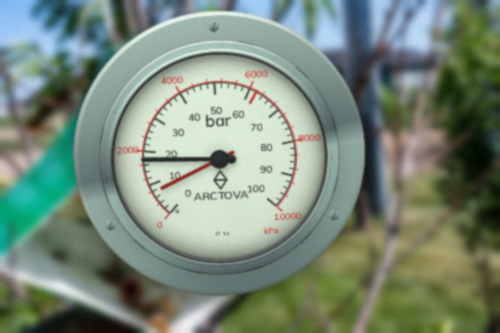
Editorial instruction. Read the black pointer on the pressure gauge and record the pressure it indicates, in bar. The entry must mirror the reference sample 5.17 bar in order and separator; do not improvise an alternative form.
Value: 18 bar
